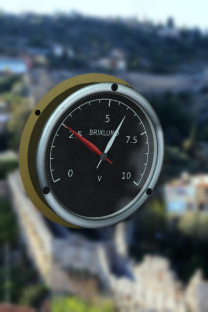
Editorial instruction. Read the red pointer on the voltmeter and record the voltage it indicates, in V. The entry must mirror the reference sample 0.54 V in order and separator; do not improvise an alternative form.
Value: 2.5 V
